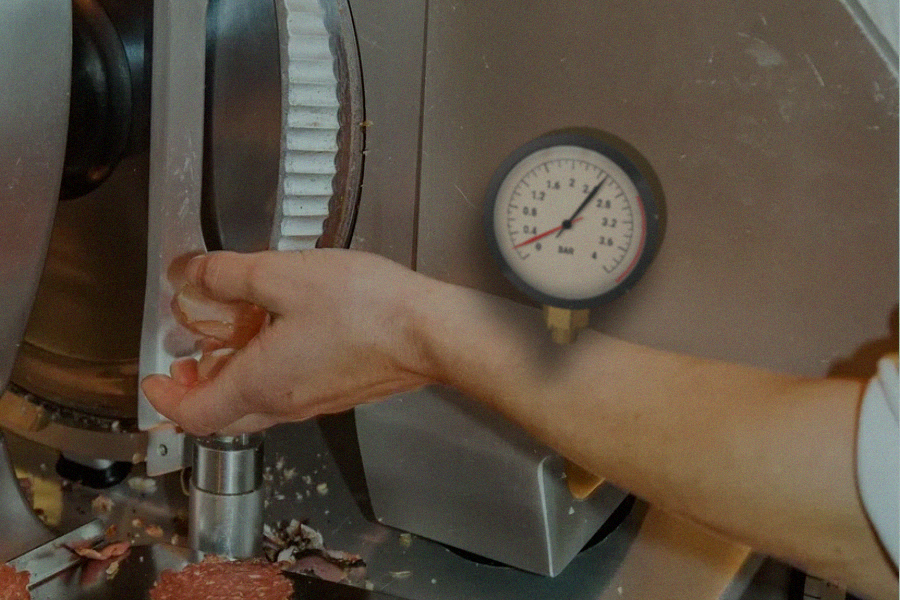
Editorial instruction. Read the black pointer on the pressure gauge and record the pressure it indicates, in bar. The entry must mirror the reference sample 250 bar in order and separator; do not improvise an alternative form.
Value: 2.5 bar
